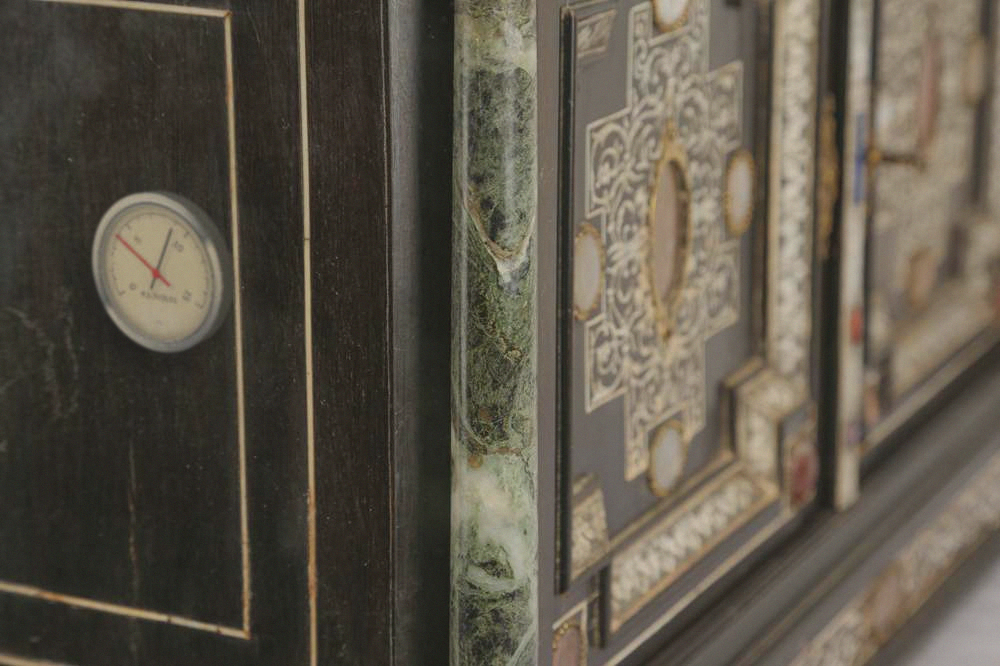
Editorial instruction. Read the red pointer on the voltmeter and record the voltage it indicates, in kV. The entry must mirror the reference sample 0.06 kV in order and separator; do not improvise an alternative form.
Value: 4 kV
